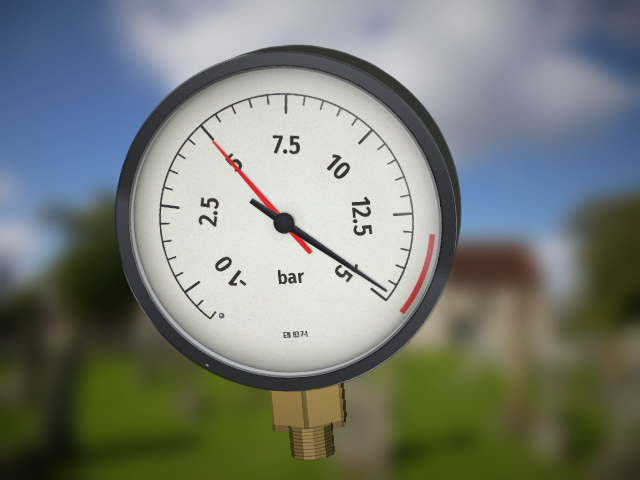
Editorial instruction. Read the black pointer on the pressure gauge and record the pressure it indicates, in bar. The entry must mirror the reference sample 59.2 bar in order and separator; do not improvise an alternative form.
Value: 14.75 bar
